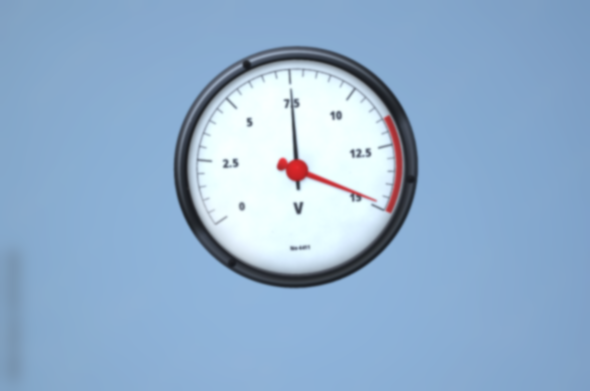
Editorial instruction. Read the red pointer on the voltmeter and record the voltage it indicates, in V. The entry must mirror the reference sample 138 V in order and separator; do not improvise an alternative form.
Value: 14.75 V
